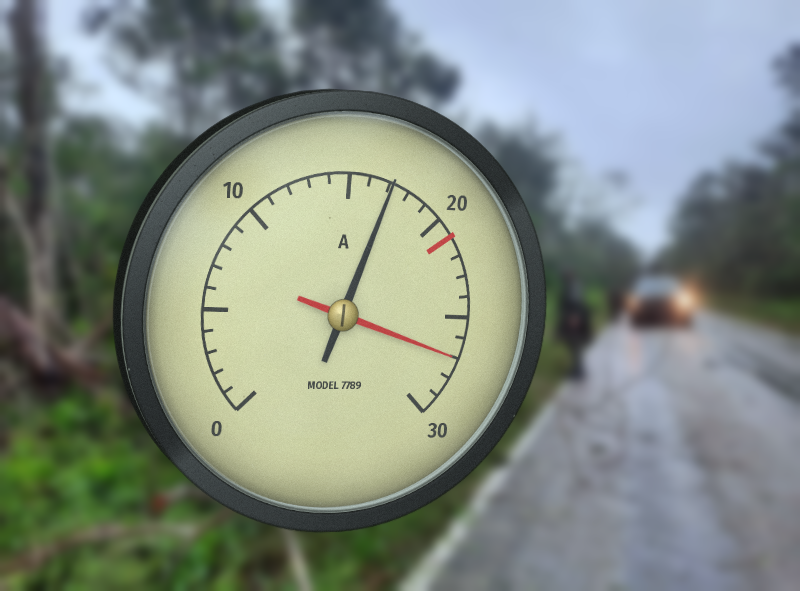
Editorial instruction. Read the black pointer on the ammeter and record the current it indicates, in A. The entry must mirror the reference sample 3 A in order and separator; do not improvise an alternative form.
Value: 17 A
